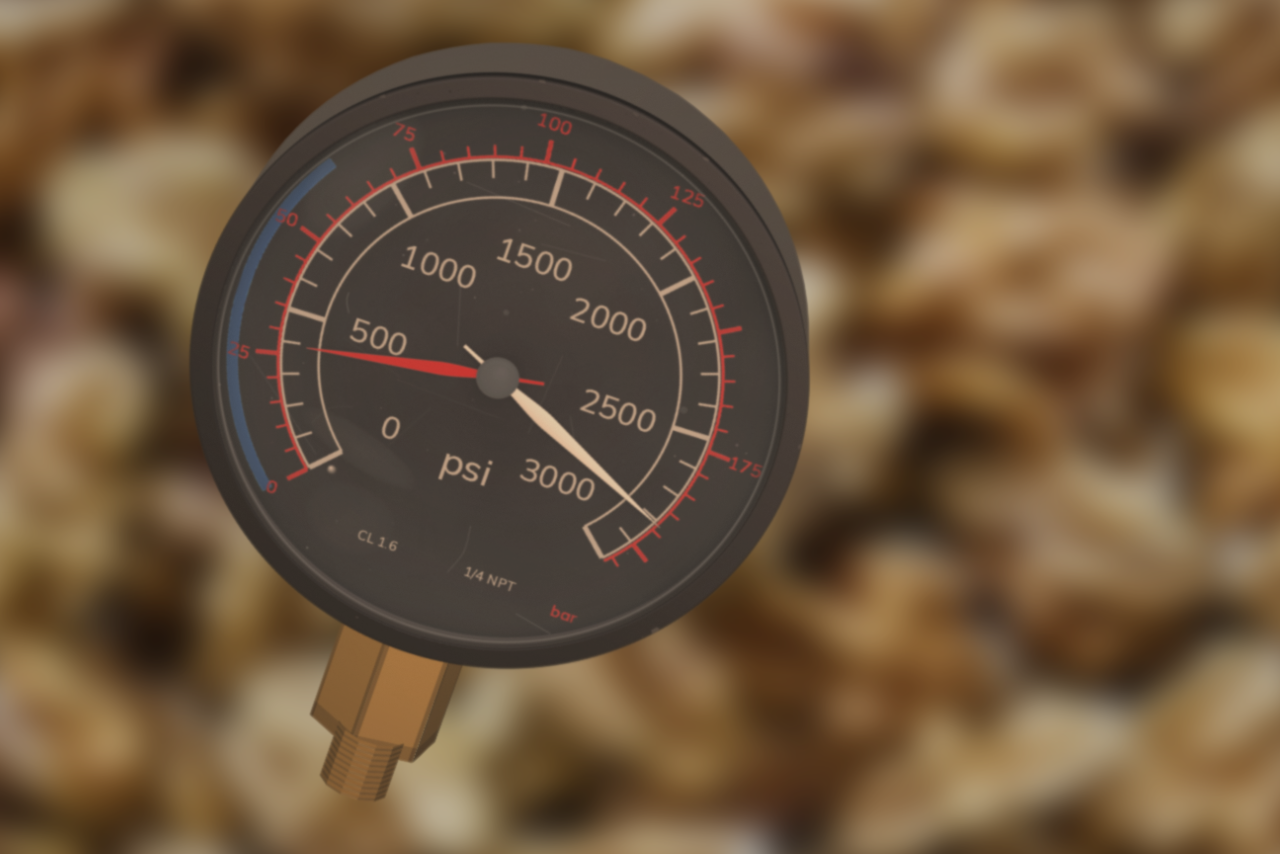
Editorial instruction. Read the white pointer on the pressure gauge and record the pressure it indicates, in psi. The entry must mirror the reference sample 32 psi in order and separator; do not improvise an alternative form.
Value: 2800 psi
